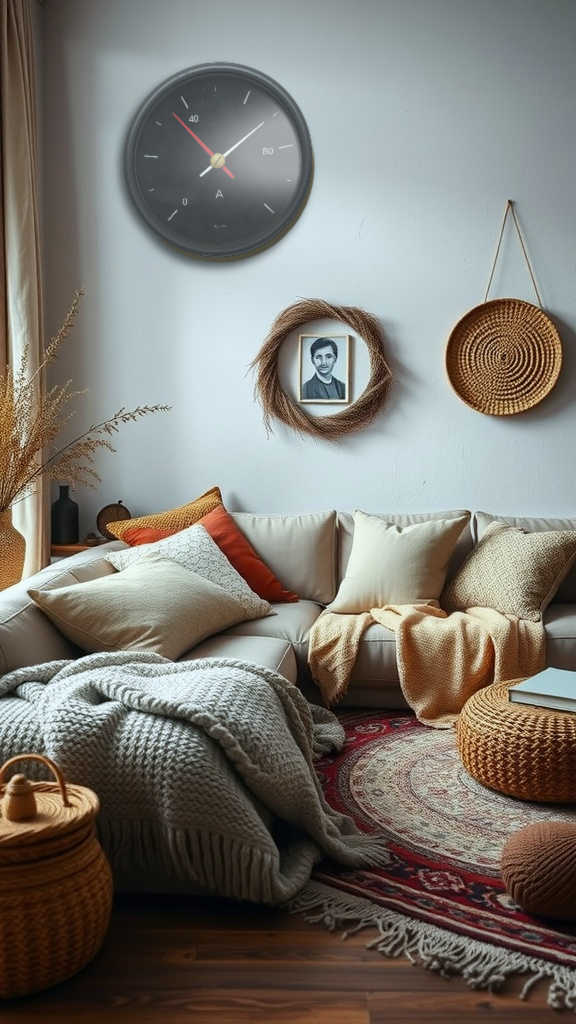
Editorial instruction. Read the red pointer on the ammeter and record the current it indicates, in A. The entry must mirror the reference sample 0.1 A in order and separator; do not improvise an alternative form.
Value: 35 A
